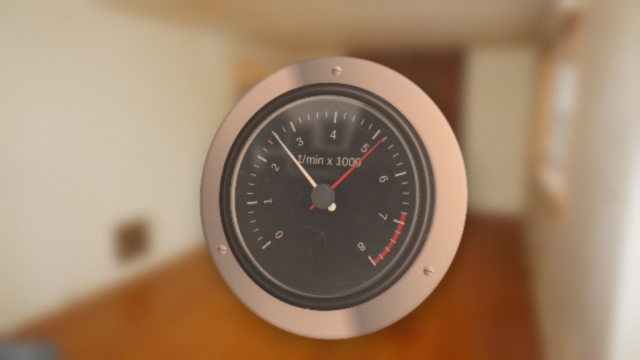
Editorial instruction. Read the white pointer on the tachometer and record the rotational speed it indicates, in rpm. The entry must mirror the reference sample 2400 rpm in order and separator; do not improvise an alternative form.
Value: 2600 rpm
